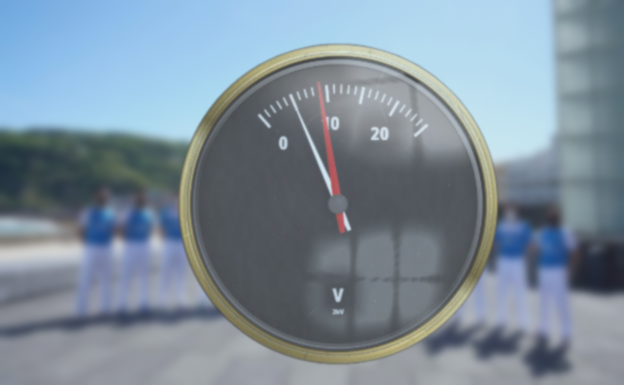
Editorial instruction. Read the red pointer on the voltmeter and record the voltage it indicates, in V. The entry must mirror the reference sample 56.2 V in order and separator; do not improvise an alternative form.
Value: 9 V
